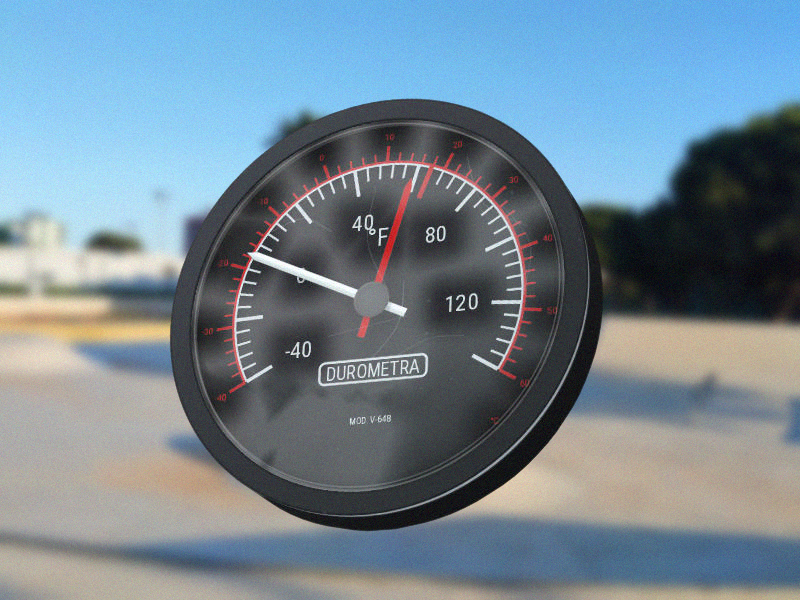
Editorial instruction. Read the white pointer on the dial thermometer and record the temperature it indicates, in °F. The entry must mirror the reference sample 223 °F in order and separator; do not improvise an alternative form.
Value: 0 °F
